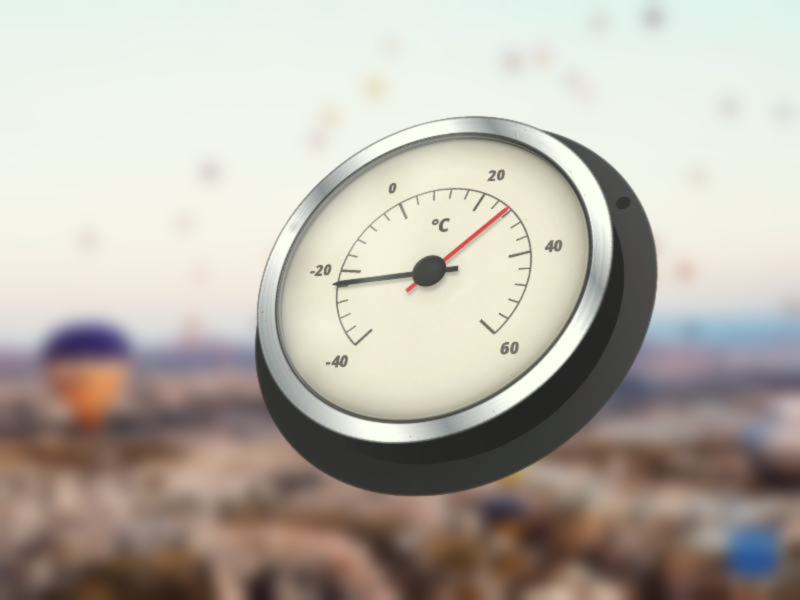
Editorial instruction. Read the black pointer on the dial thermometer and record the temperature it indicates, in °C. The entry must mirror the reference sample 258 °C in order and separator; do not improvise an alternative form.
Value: -24 °C
